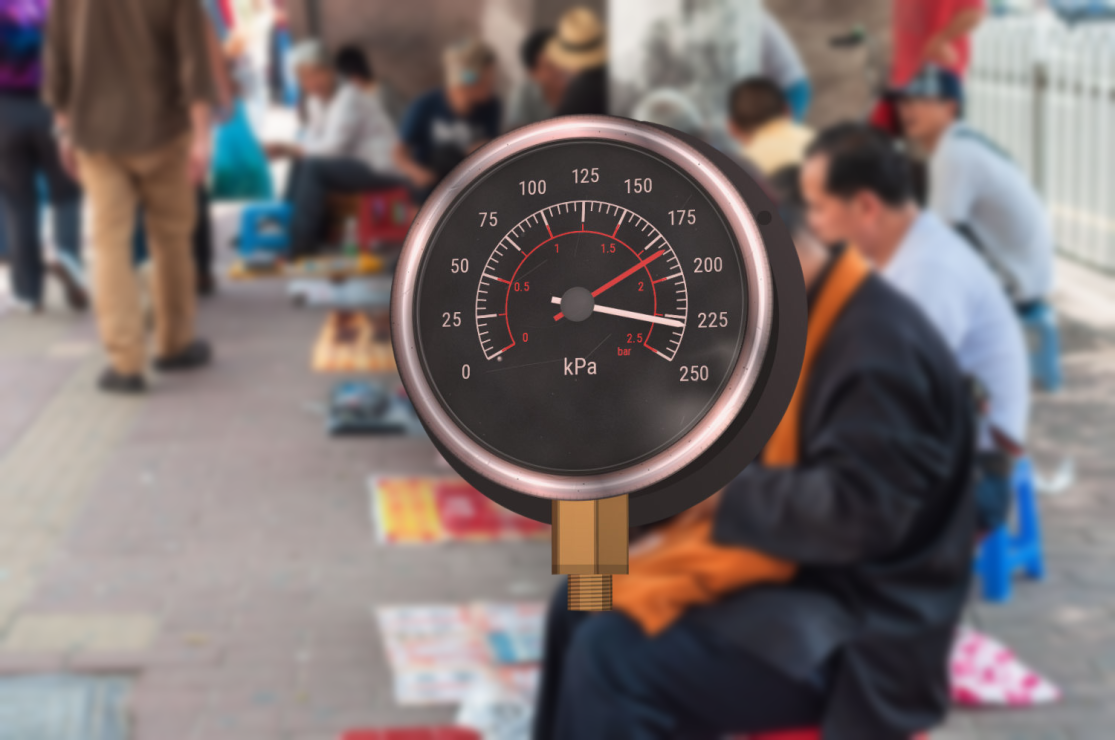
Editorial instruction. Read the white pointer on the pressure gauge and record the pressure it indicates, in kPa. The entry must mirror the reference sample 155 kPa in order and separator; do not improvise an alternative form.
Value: 230 kPa
